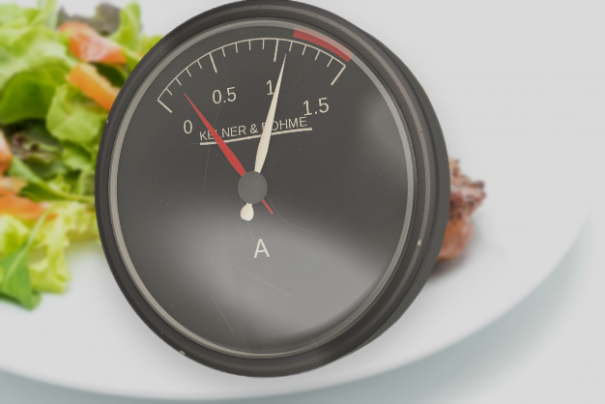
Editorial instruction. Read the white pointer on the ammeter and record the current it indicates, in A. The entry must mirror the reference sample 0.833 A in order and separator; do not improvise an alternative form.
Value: 1.1 A
